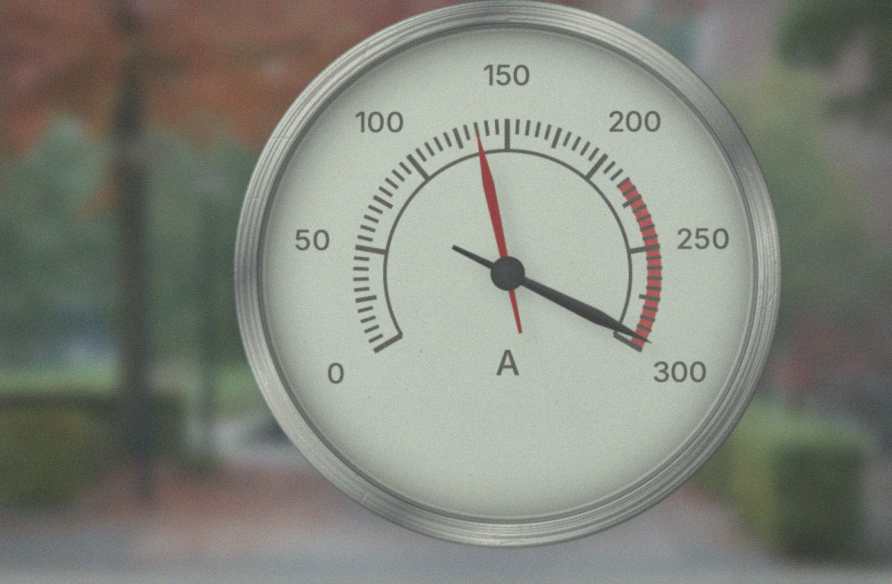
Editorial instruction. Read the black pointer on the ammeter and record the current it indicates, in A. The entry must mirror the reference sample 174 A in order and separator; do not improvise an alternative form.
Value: 295 A
